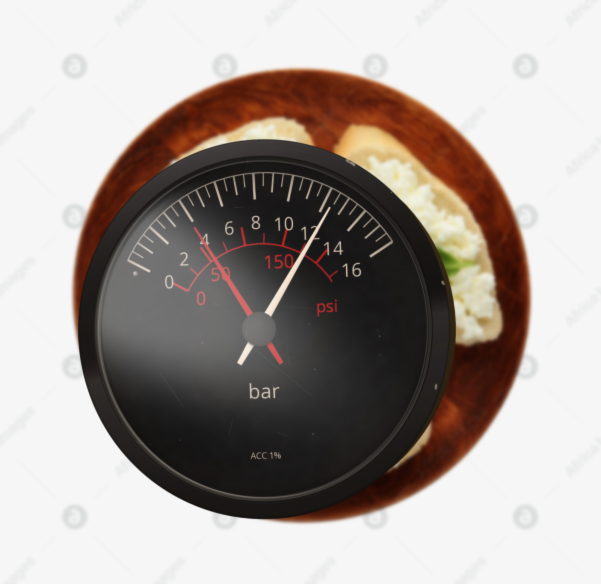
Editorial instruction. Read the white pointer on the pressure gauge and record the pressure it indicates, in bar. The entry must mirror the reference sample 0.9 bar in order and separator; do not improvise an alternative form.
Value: 12.5 bar
